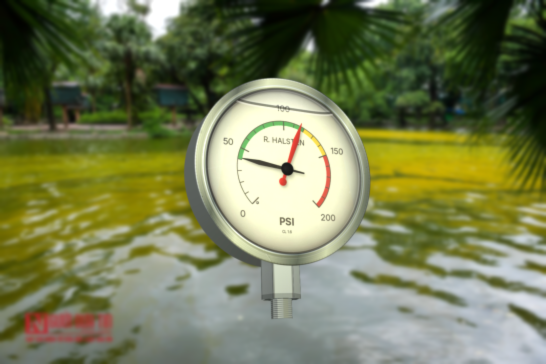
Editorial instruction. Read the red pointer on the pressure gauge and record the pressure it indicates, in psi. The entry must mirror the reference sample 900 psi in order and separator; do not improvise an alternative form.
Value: 115 psi
